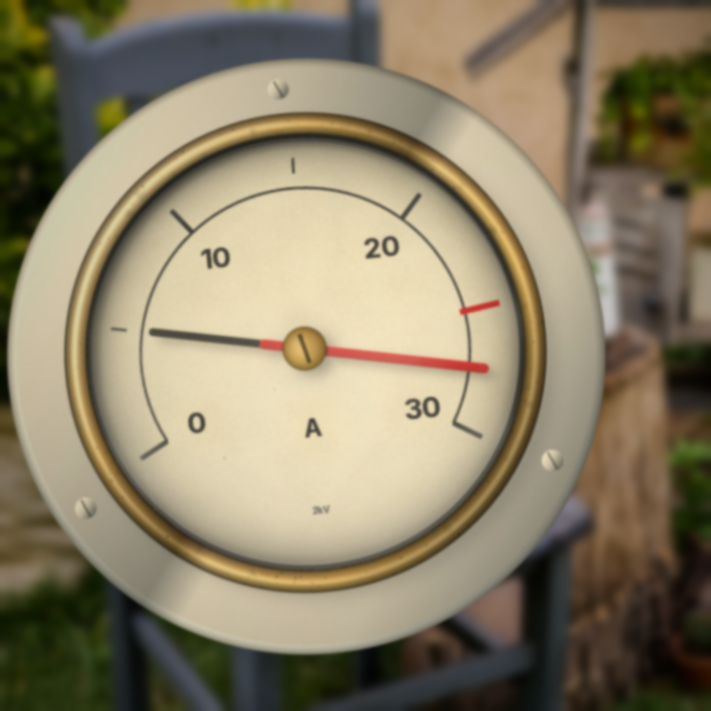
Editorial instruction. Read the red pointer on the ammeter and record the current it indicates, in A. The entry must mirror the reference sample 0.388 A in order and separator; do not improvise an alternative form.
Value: 27.5 A
